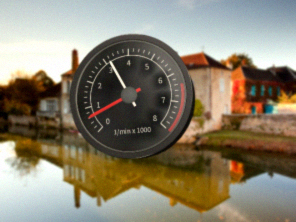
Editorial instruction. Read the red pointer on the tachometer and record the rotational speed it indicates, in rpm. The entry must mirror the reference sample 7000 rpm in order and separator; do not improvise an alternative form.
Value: 600 rpm
